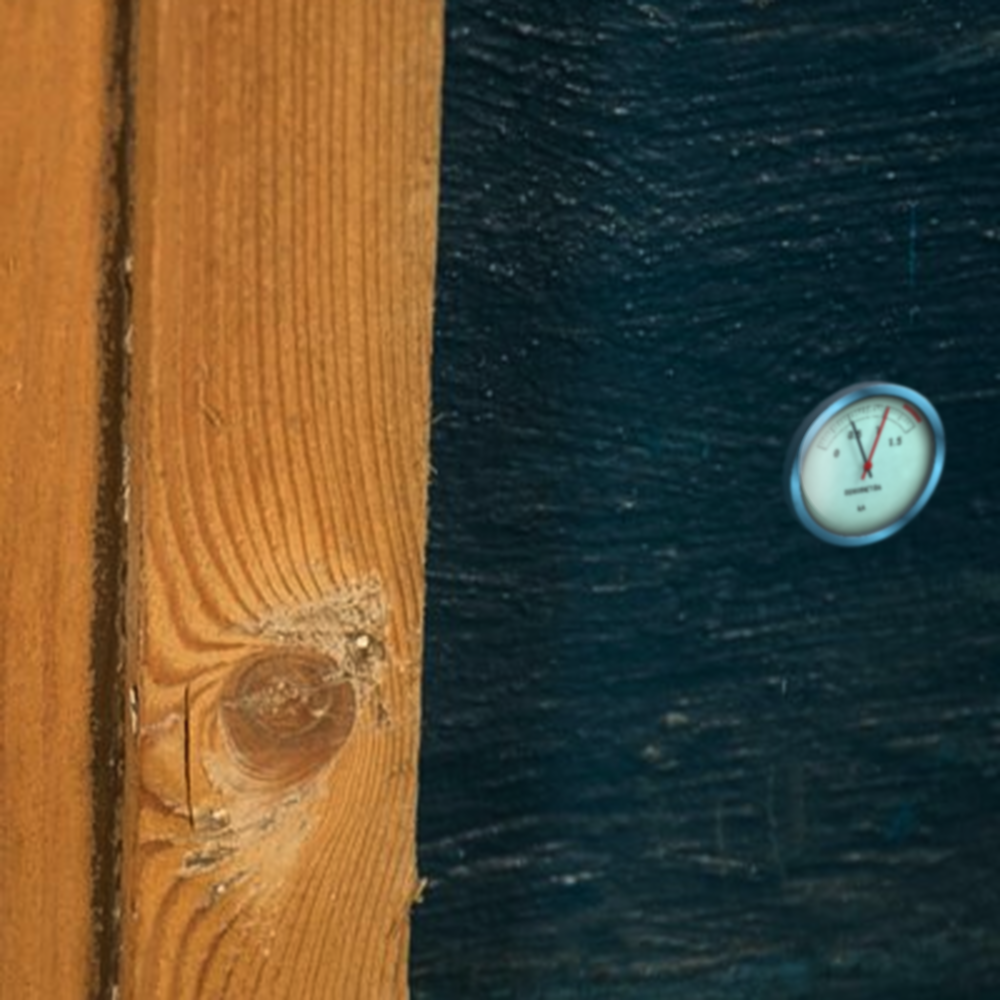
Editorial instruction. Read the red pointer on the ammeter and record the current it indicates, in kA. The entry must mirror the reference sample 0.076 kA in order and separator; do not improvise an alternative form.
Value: 1 kA
